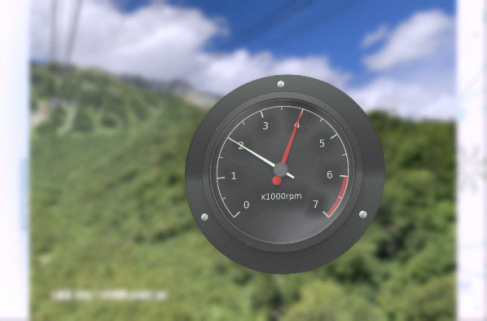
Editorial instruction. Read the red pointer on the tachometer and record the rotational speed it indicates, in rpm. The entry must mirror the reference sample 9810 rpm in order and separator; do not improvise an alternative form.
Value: 4000 rpm
